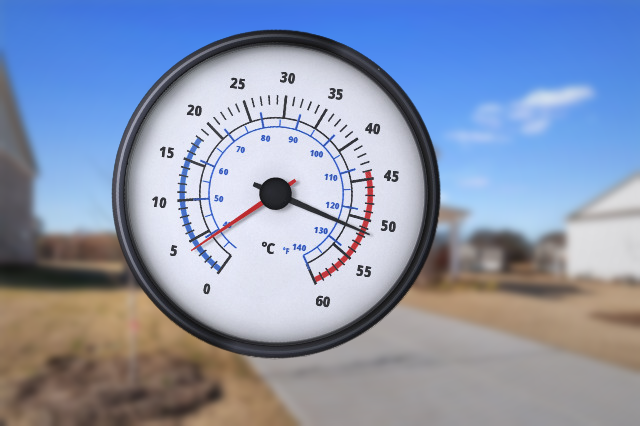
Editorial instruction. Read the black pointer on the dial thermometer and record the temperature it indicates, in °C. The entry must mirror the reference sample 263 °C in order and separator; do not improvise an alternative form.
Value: 51.5 °C
